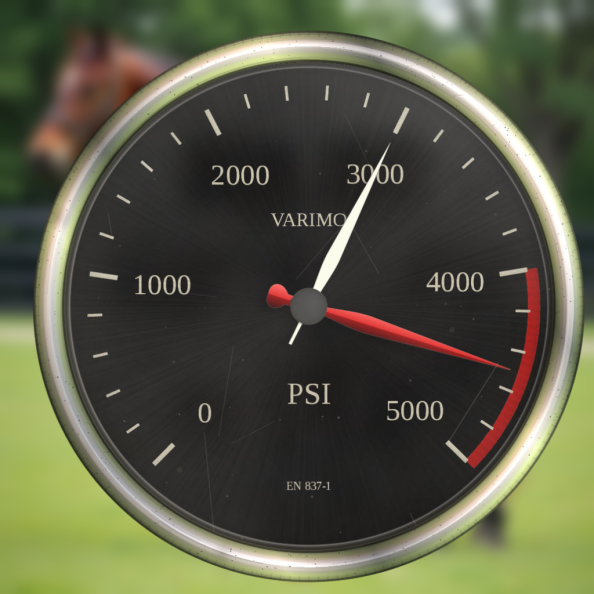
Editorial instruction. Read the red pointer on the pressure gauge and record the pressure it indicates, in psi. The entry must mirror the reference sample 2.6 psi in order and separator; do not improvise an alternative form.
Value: 4500 psi
